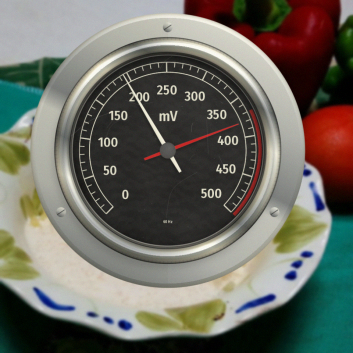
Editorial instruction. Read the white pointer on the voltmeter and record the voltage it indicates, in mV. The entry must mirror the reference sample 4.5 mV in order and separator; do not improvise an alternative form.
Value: 195 mV
